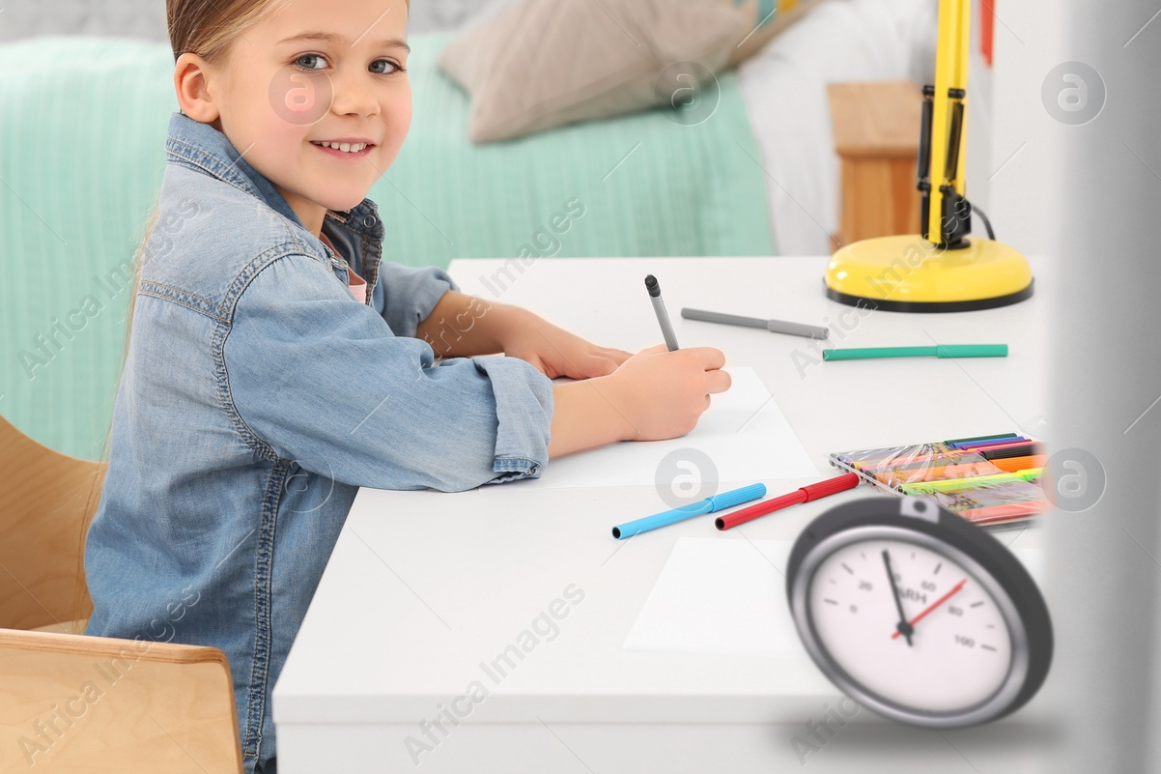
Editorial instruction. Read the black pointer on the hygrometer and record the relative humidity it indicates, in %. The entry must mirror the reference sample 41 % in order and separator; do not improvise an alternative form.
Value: 40 %
